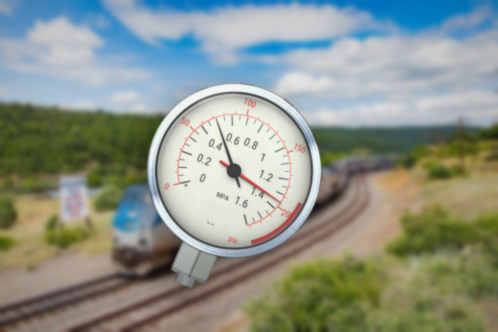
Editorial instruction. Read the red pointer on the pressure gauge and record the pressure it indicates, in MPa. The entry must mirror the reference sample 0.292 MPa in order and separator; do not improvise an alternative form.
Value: 1.35 MPa
